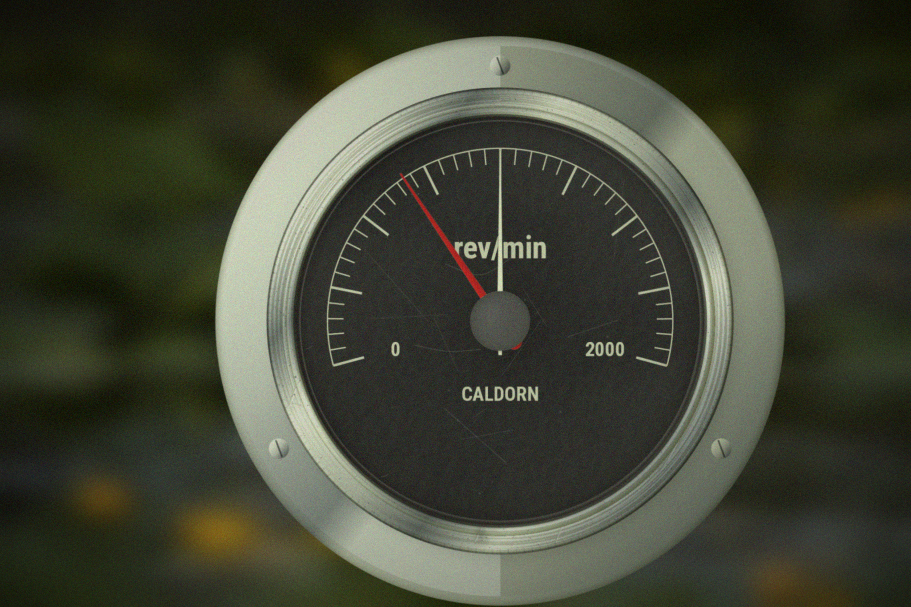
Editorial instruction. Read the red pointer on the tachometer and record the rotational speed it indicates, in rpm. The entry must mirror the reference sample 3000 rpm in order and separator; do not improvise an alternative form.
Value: 675 rpm
